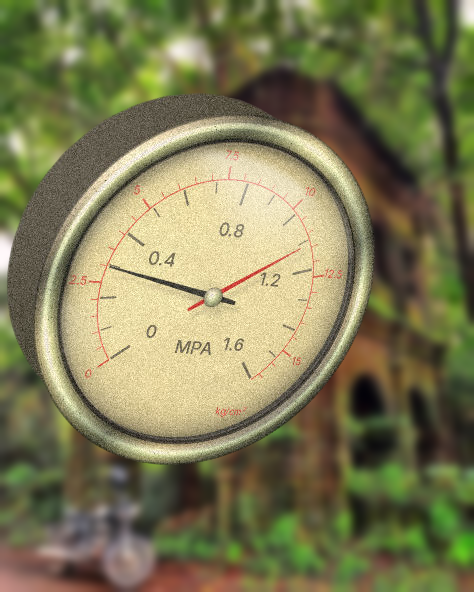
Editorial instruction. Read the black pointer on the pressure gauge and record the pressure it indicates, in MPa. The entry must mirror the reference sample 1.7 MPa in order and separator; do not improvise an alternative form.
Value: 0.3 MPa
